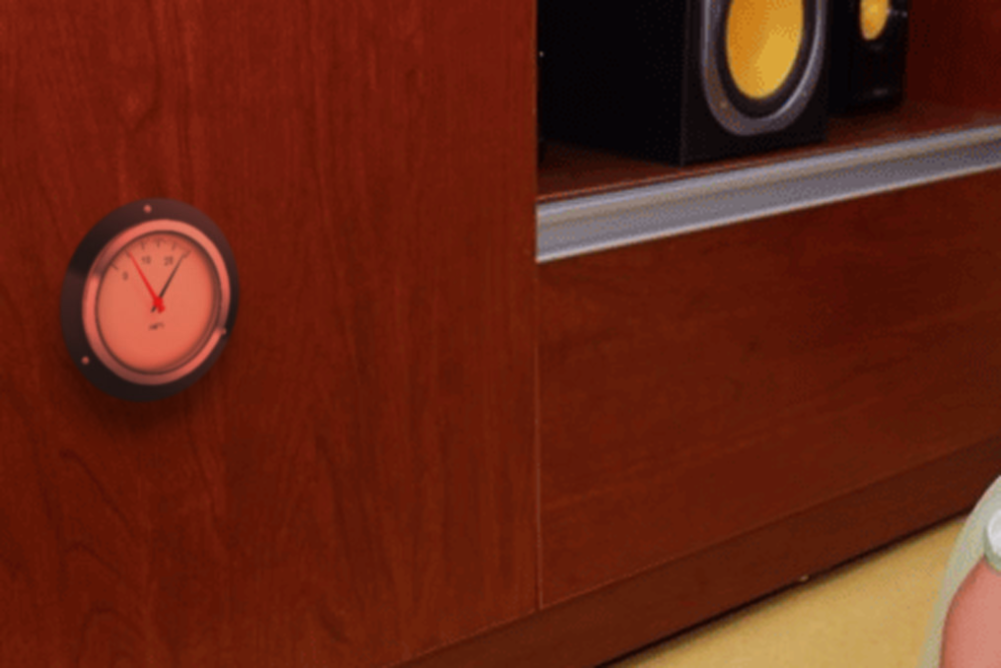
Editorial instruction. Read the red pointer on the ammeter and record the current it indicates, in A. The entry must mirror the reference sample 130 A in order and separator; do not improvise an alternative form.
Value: 5 A
